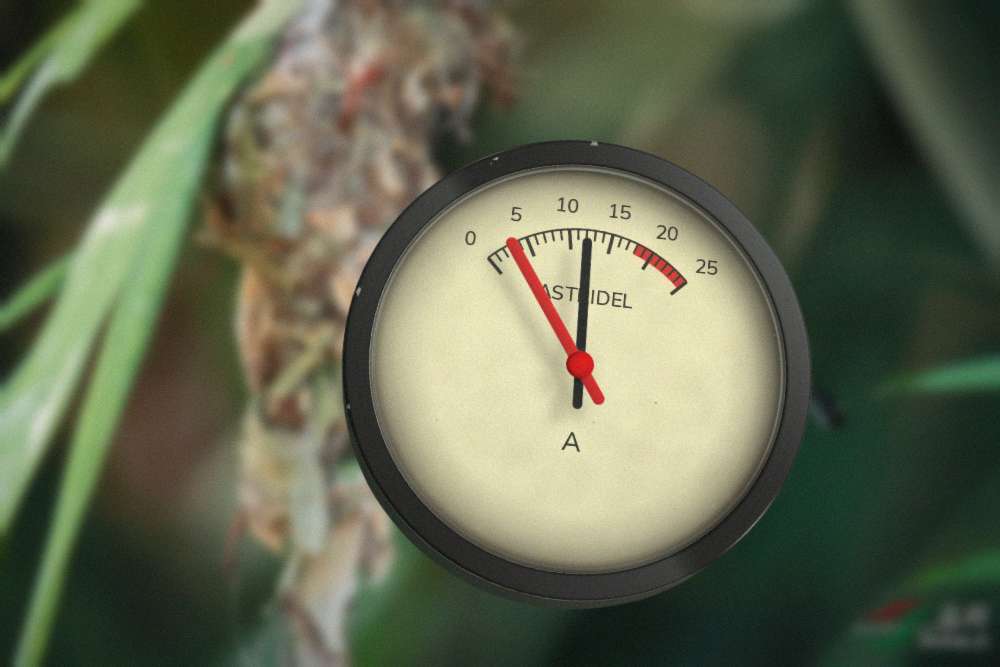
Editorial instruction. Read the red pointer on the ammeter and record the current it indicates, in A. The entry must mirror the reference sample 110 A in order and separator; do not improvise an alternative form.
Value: 3 A
